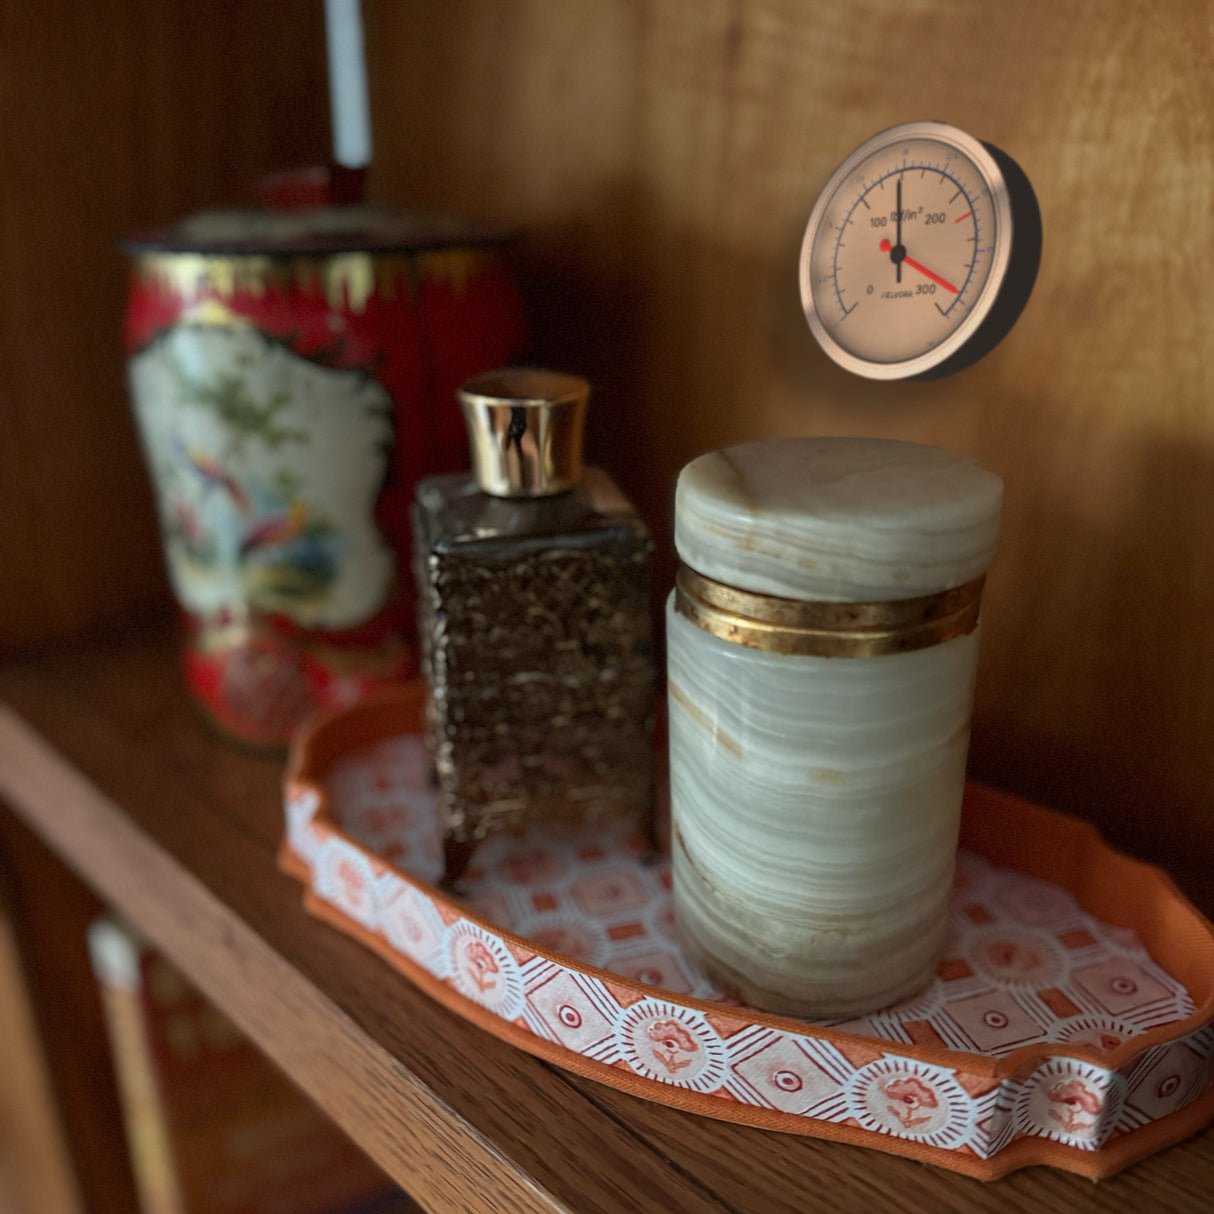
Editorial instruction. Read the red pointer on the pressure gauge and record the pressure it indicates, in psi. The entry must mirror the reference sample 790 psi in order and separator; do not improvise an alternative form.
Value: 280 psi
